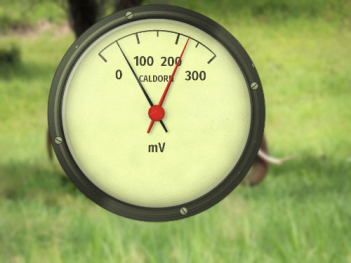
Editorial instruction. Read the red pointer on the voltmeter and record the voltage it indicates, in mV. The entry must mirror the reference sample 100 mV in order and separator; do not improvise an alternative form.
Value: 225 mV
